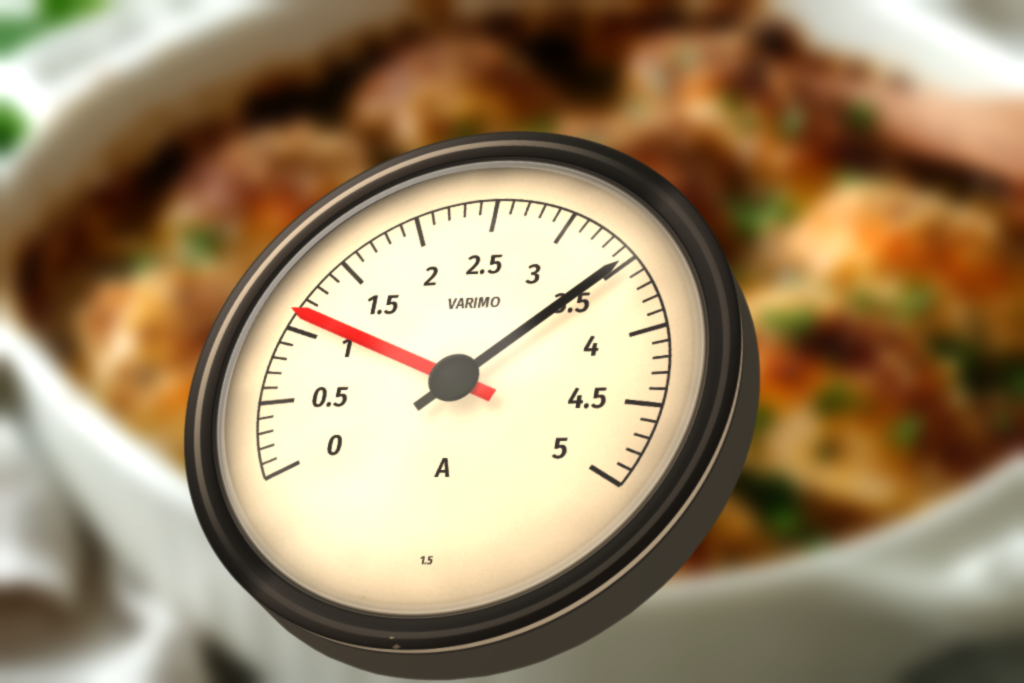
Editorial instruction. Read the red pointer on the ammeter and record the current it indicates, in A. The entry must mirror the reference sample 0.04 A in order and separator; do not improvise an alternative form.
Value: 1.1 A
